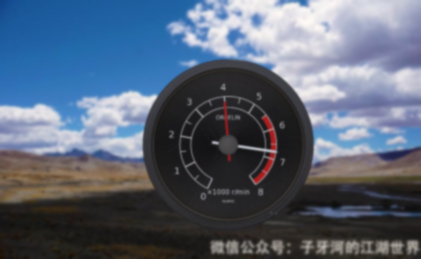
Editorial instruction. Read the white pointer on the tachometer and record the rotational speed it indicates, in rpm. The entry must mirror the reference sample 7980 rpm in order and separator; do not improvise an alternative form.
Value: 6750 rpm
